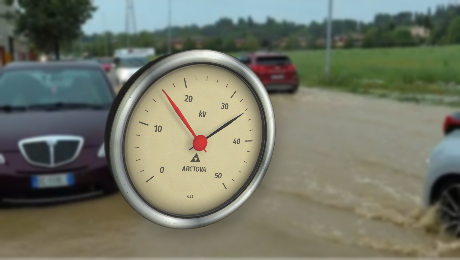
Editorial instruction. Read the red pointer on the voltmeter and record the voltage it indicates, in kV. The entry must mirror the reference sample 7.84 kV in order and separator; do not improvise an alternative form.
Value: 16 kV
